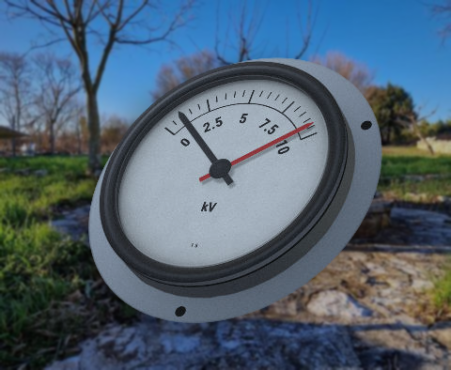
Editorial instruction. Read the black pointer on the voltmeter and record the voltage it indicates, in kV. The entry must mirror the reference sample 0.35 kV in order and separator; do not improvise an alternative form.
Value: 1 kV
